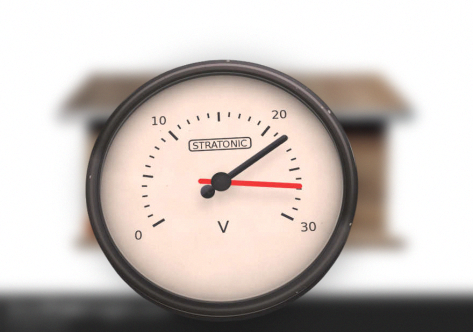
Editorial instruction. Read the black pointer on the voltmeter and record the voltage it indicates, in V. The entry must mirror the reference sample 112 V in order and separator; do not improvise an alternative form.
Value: 22 V
